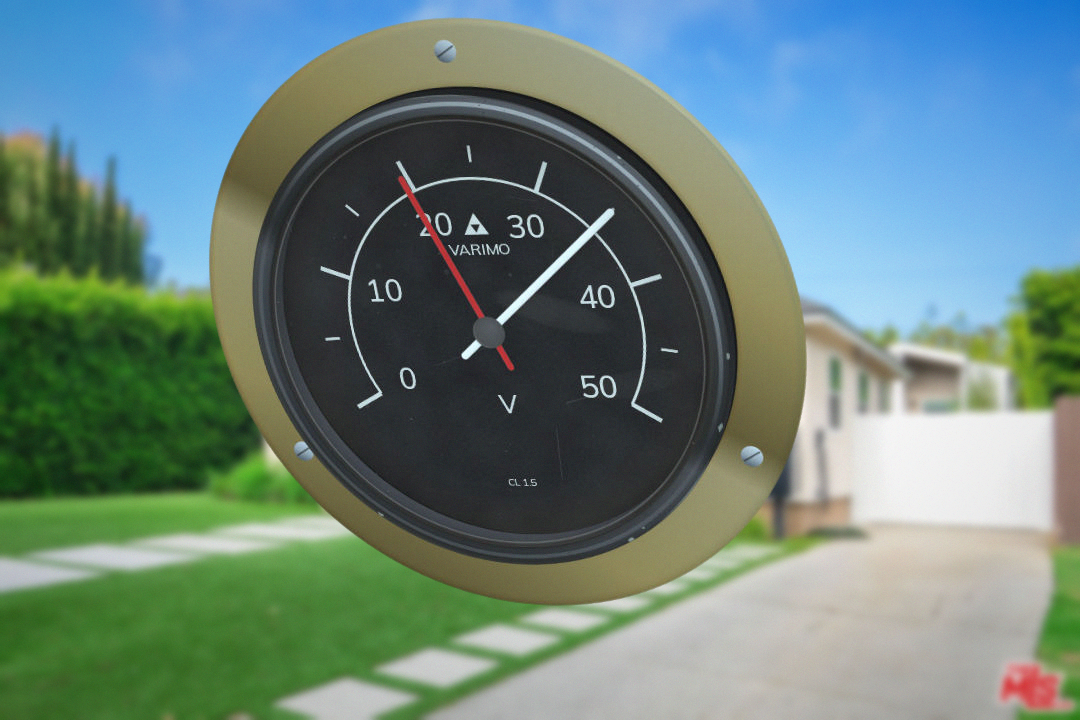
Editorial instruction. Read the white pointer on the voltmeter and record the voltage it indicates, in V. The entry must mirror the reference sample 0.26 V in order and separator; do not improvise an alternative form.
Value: 35 V
